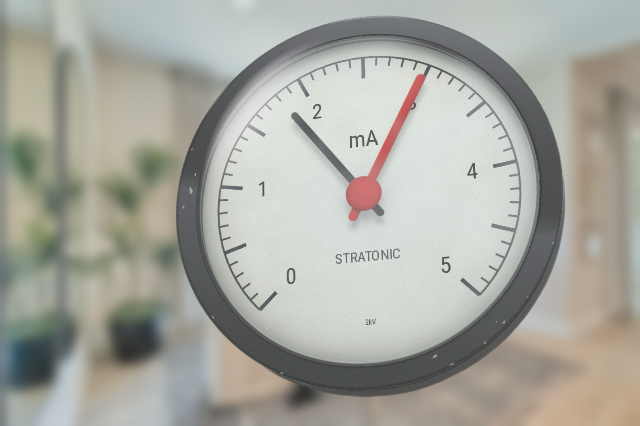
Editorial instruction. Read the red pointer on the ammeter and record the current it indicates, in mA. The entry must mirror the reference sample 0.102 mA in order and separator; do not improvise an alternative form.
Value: 3 mA
